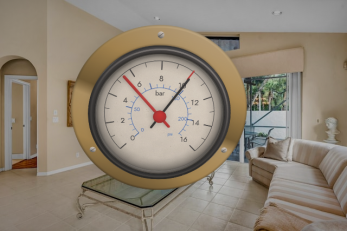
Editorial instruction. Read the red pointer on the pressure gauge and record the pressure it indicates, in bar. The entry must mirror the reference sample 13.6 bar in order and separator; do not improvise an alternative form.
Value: 5.5 bar
